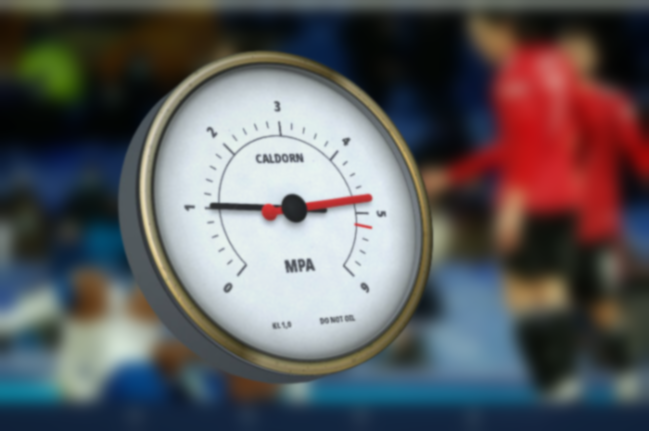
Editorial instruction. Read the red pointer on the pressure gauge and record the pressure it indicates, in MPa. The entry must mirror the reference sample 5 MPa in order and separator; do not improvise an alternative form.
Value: 4.8 MPa
